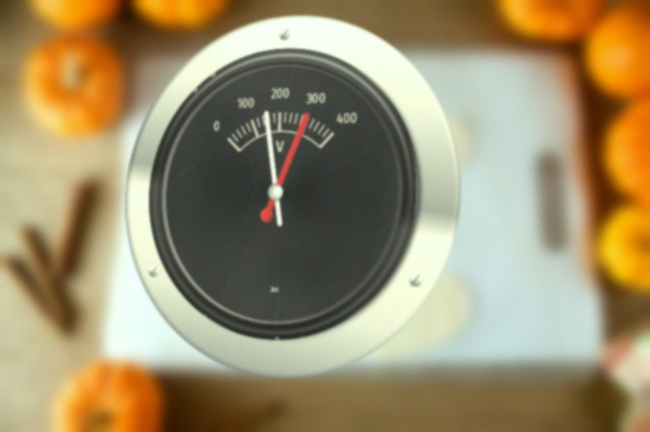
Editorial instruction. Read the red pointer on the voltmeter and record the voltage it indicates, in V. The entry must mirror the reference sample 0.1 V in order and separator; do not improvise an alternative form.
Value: 300 V
